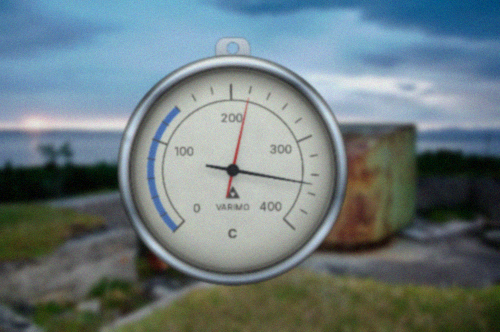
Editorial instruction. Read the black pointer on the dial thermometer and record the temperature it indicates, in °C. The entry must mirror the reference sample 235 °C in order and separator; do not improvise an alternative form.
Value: 350 °C
